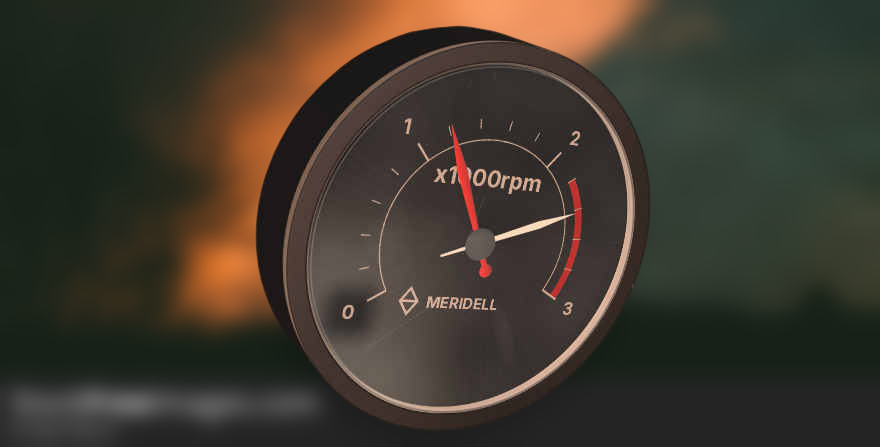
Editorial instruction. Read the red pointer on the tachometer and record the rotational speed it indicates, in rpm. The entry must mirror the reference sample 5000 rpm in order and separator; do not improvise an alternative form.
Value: 1200 rpm
